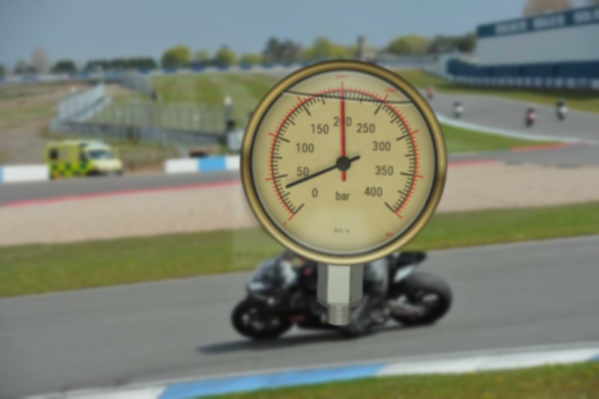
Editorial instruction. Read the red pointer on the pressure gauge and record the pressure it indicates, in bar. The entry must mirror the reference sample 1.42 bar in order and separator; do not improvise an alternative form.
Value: 200 bar
